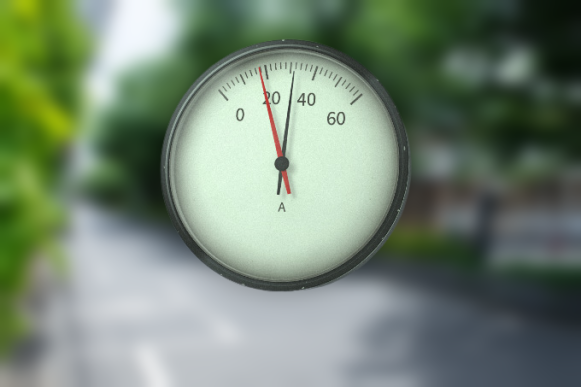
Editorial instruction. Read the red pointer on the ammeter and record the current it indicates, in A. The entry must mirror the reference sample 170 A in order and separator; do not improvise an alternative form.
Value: 18 A
